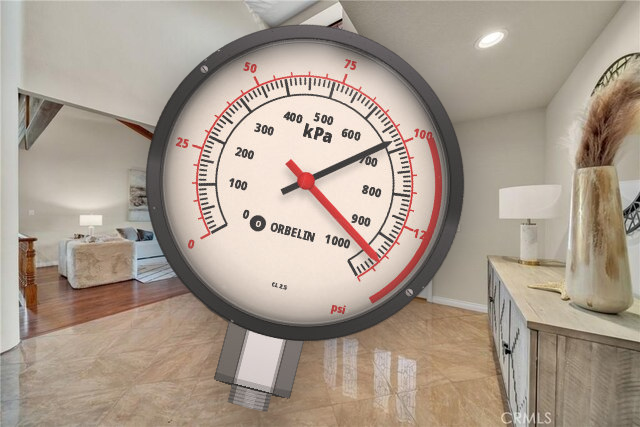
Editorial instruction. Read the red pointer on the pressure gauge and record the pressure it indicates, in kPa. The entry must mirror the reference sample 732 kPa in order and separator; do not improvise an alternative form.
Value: 950 kPa
